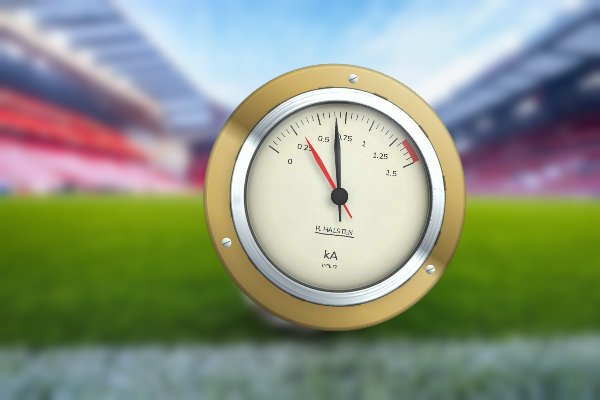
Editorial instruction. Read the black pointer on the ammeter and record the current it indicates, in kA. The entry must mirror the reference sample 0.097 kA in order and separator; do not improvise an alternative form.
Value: 0.65 kA
